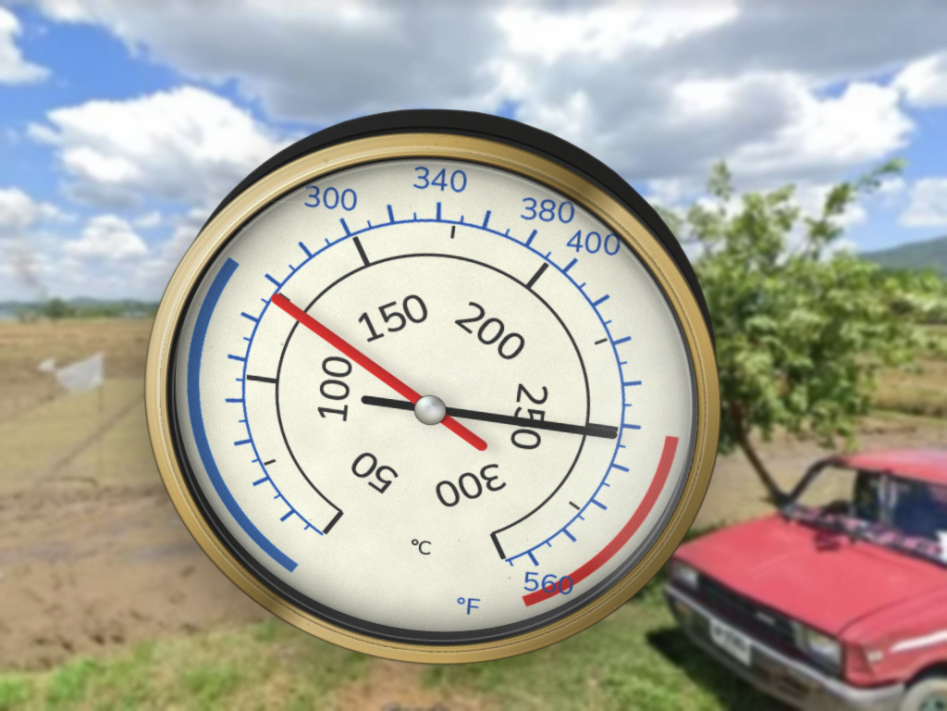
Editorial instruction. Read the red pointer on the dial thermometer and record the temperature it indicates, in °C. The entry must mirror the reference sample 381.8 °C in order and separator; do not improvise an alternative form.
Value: 125 °C
